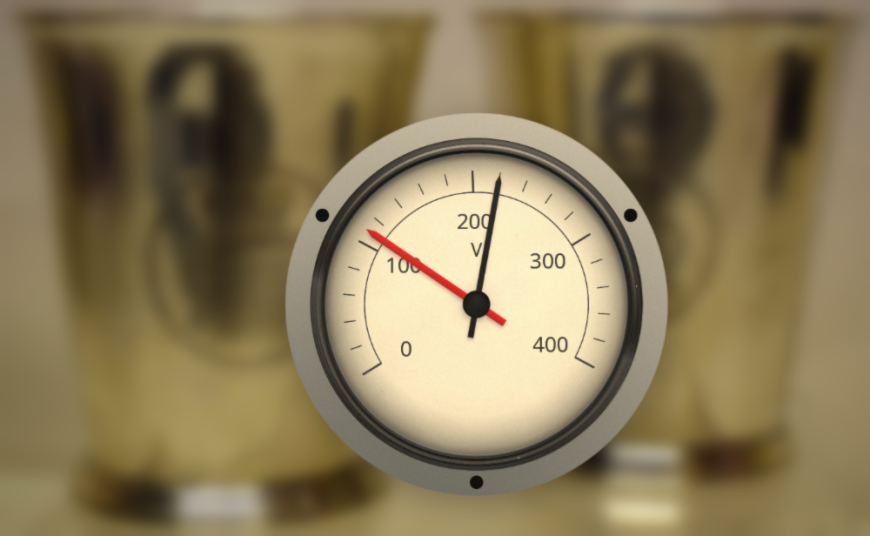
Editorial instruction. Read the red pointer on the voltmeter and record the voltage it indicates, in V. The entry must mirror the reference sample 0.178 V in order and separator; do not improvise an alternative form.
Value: 110 V
